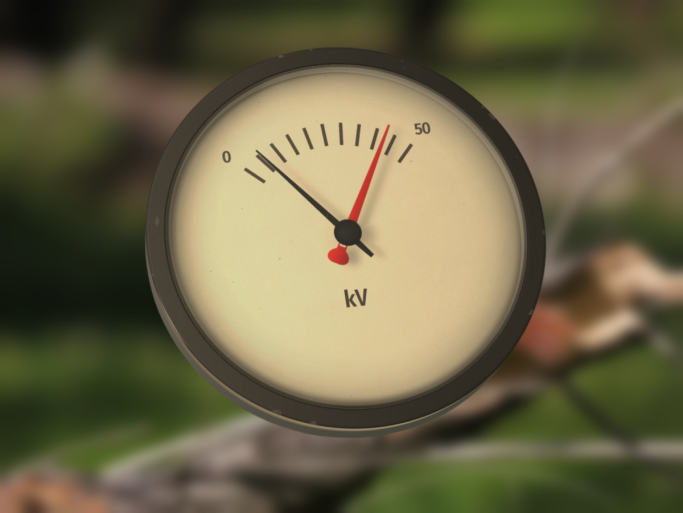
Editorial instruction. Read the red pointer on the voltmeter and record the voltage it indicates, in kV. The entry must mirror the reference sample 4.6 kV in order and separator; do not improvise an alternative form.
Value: 42.5 kV
